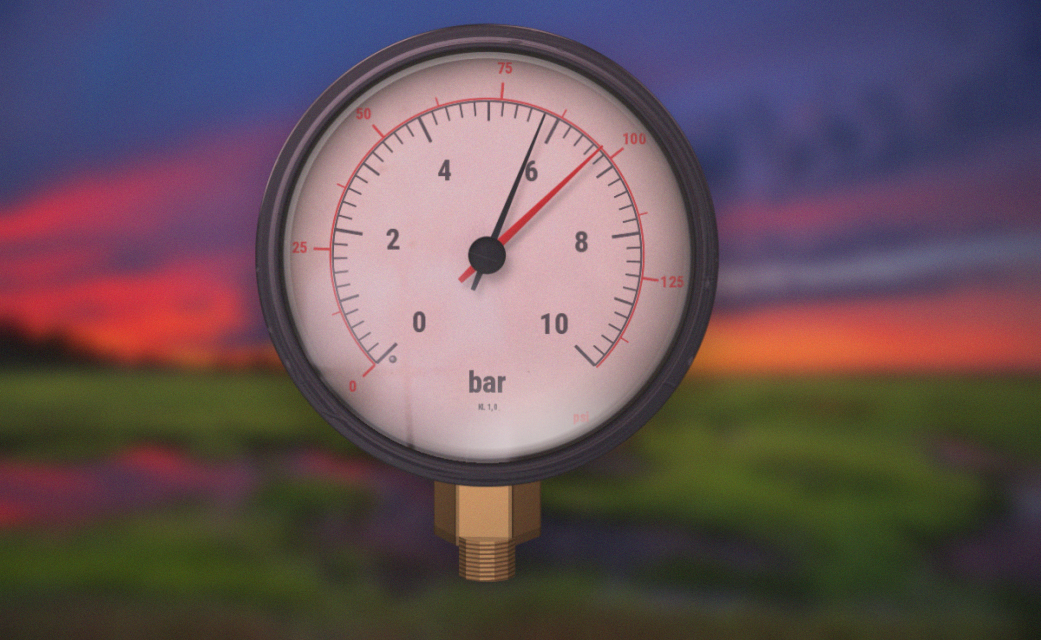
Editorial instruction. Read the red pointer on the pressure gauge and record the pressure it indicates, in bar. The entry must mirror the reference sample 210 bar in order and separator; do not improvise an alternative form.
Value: 6.7 bar
